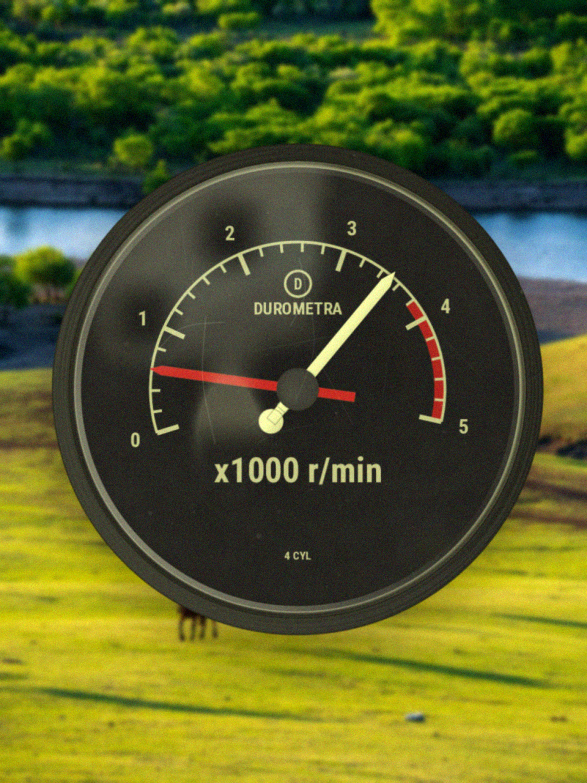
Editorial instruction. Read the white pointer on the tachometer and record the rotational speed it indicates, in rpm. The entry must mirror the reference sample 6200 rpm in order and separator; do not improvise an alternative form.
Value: 3500 rpm
